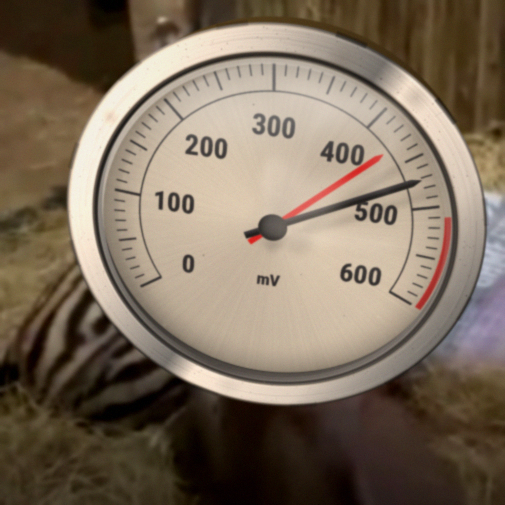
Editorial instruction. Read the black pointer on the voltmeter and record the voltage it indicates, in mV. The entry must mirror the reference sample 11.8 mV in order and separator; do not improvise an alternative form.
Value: 470 mV
